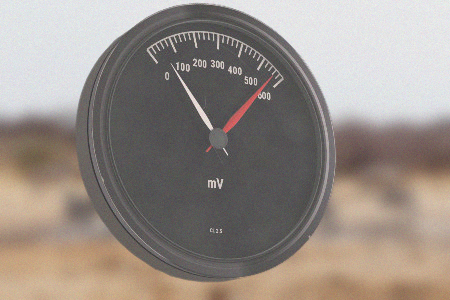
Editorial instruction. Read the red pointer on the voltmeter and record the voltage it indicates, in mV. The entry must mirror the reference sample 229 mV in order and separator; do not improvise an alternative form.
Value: 560 mV
